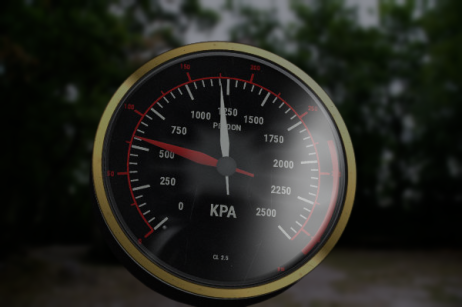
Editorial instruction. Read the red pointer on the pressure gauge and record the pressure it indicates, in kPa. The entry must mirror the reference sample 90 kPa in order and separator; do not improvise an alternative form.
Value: 550 kPa
